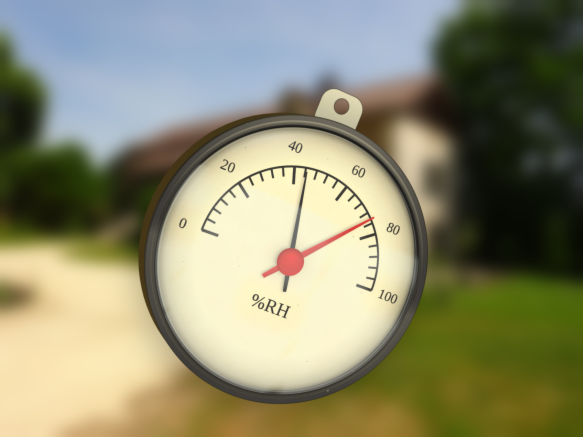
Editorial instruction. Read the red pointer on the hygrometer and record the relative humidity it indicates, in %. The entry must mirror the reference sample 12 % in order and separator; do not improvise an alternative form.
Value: 74 %
